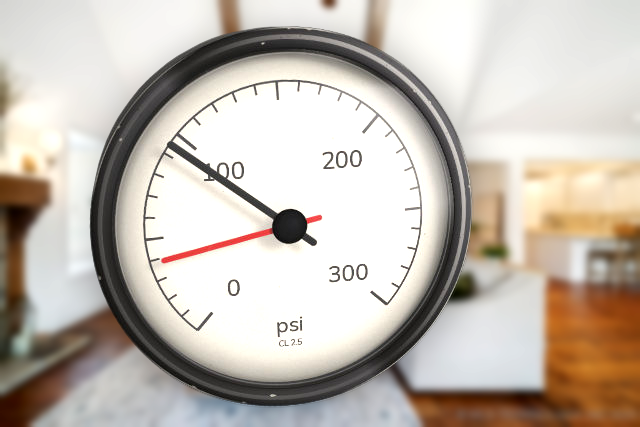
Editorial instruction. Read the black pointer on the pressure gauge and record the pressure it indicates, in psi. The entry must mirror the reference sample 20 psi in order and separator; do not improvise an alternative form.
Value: 95 psi
